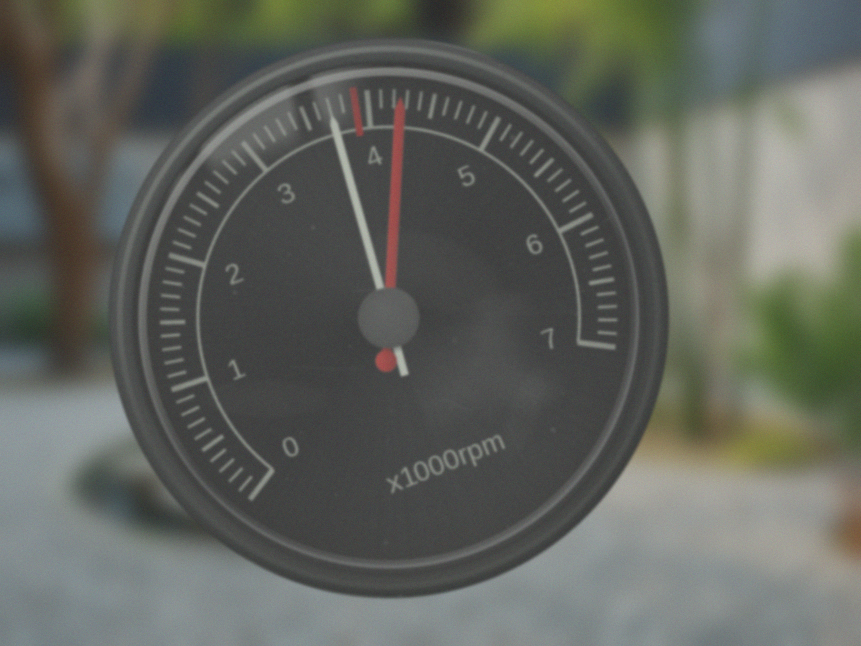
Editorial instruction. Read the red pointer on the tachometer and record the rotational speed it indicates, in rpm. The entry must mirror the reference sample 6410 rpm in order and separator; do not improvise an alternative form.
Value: 4250 rpm
